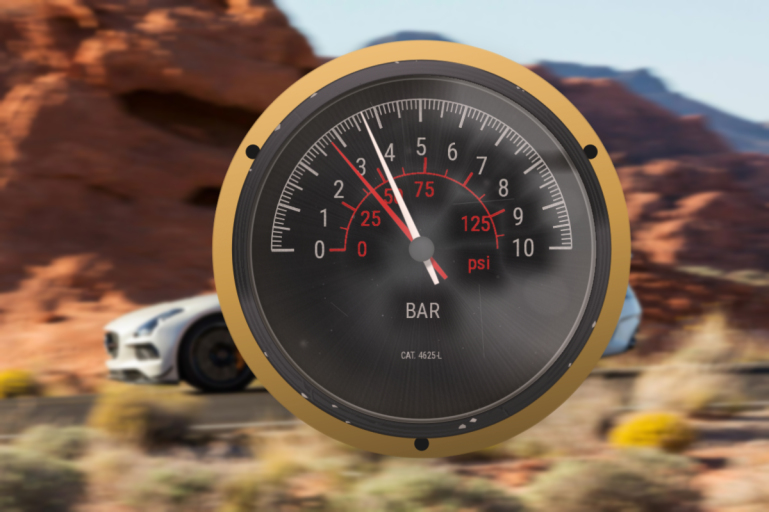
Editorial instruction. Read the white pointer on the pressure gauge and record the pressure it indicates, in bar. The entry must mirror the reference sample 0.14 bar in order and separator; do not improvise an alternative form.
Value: 3.7 bar
